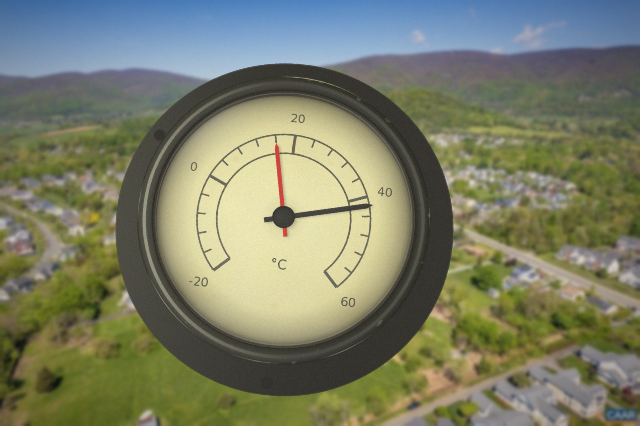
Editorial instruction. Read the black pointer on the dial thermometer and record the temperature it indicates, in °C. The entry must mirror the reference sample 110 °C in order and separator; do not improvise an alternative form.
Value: 42 °C
